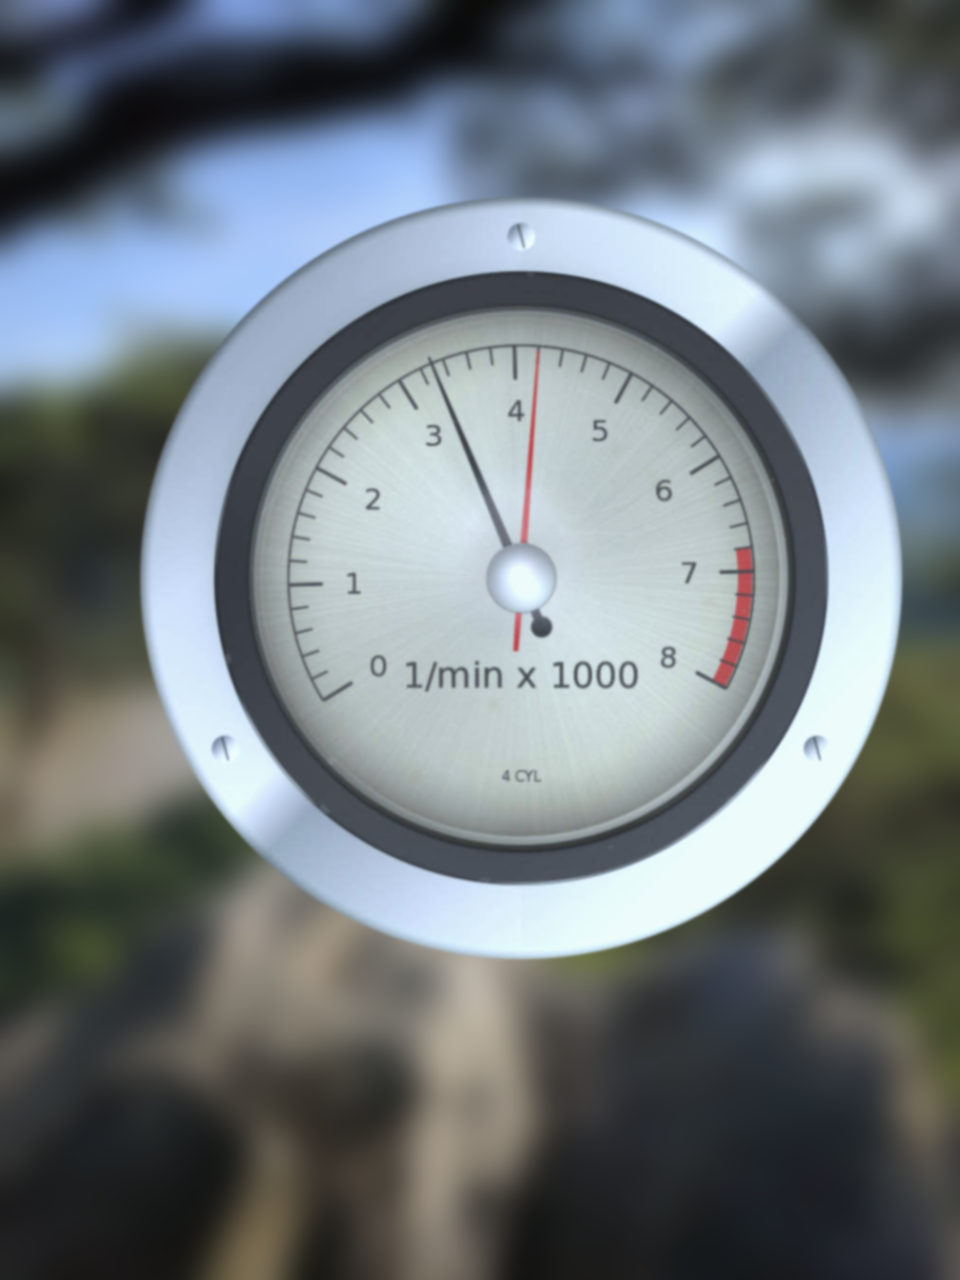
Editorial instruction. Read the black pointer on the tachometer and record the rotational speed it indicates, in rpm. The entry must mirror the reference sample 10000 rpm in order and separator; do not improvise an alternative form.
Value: 3300 rpm
